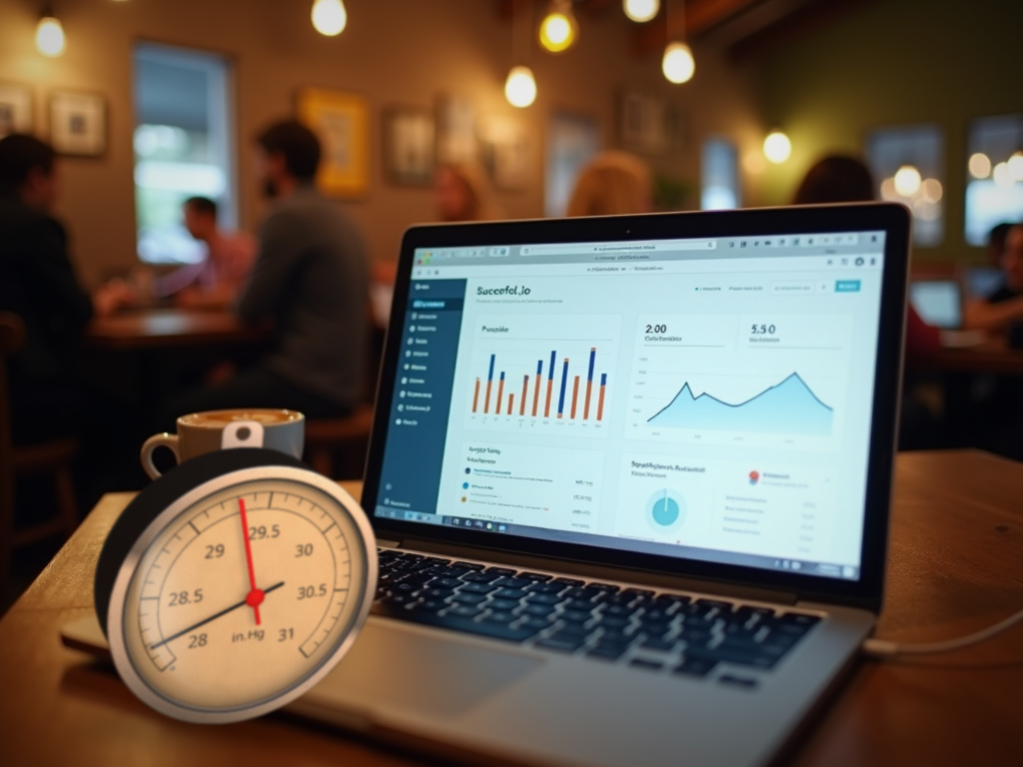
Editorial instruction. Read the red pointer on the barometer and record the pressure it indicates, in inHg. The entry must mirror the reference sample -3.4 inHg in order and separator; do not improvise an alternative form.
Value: 29.3 inHg
